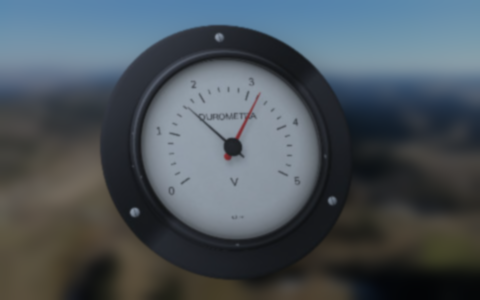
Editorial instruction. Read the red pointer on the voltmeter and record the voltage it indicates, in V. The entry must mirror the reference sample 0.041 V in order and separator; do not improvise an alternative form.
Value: 3.2 V
